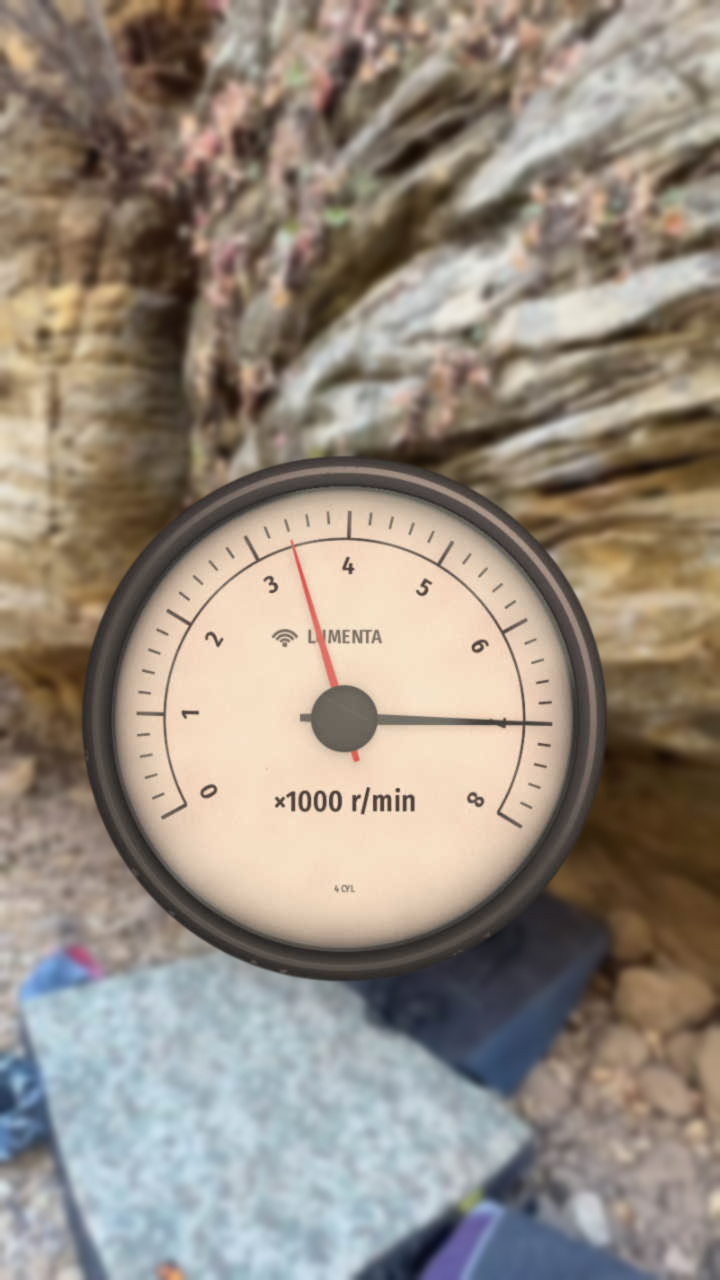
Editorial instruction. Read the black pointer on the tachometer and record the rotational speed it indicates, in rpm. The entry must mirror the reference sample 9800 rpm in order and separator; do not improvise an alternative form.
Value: 7000 rpm
